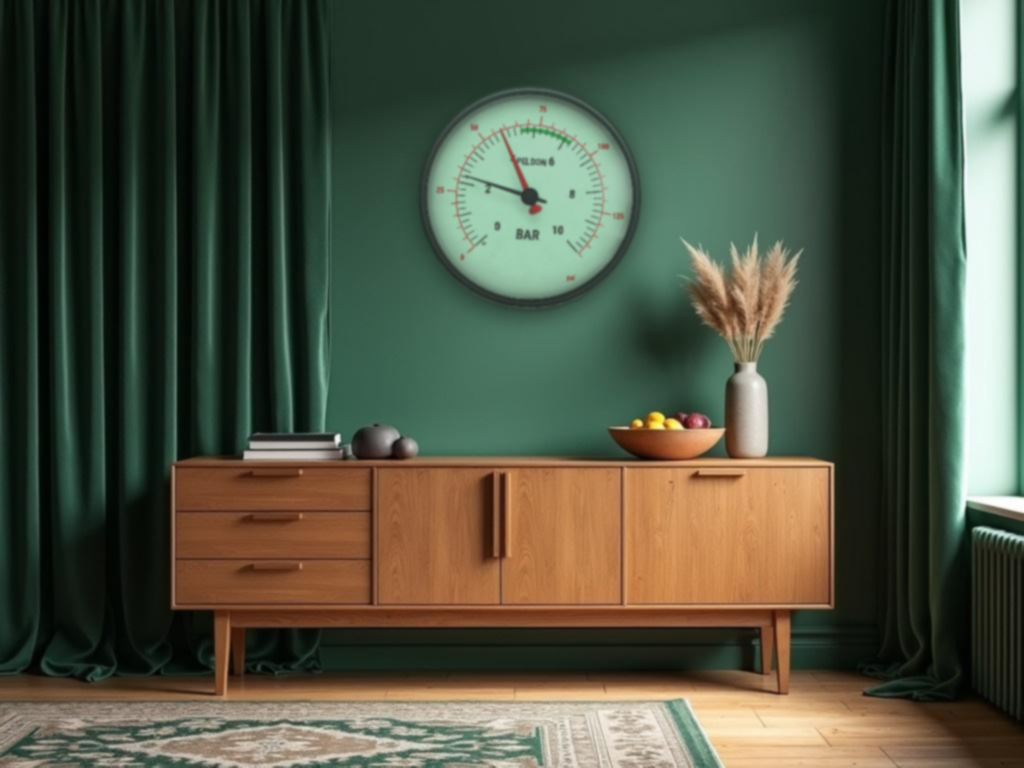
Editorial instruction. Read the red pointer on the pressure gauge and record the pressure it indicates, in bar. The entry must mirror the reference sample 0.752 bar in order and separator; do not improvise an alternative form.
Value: 4 bar
